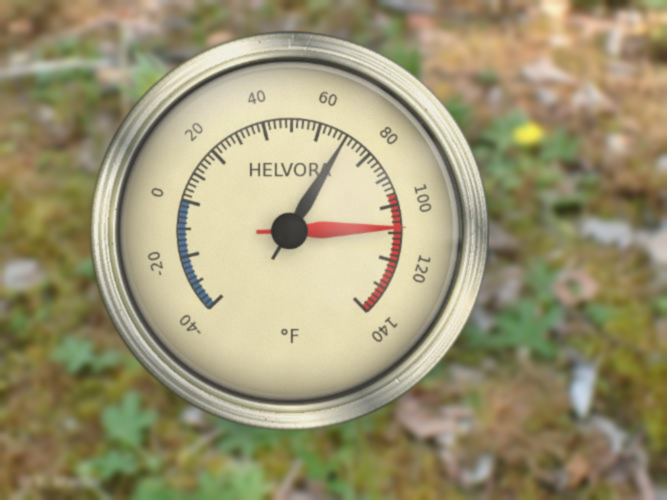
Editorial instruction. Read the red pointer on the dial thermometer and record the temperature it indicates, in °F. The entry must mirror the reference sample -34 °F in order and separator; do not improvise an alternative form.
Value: 108 °F
